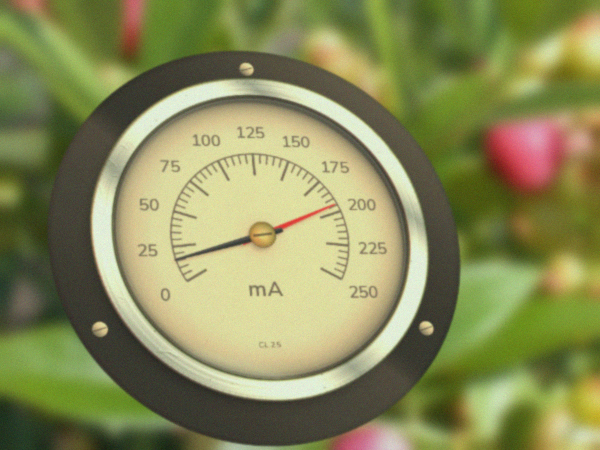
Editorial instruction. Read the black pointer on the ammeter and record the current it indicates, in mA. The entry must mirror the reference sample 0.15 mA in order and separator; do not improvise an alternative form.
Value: 15 mA
